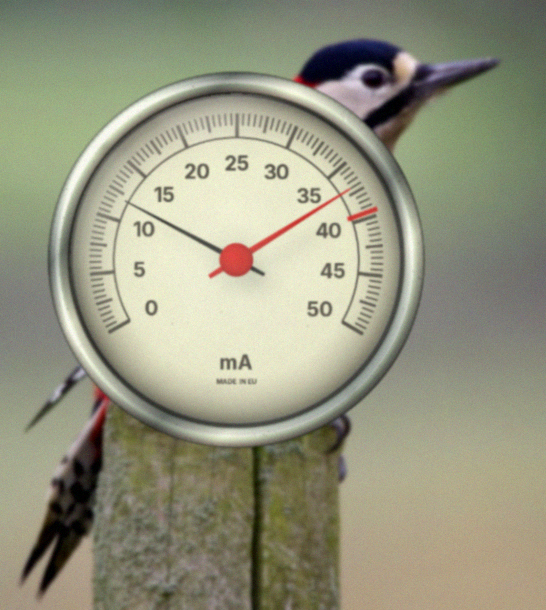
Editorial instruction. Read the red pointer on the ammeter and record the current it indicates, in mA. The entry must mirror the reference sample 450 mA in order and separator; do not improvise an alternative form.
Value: 37 mA
